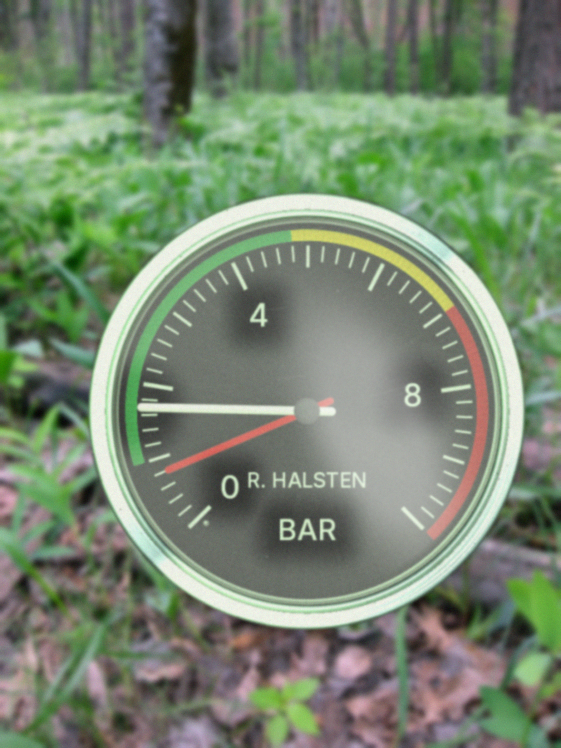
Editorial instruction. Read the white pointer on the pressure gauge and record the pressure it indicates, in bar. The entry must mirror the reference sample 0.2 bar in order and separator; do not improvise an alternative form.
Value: 1.7 bar
